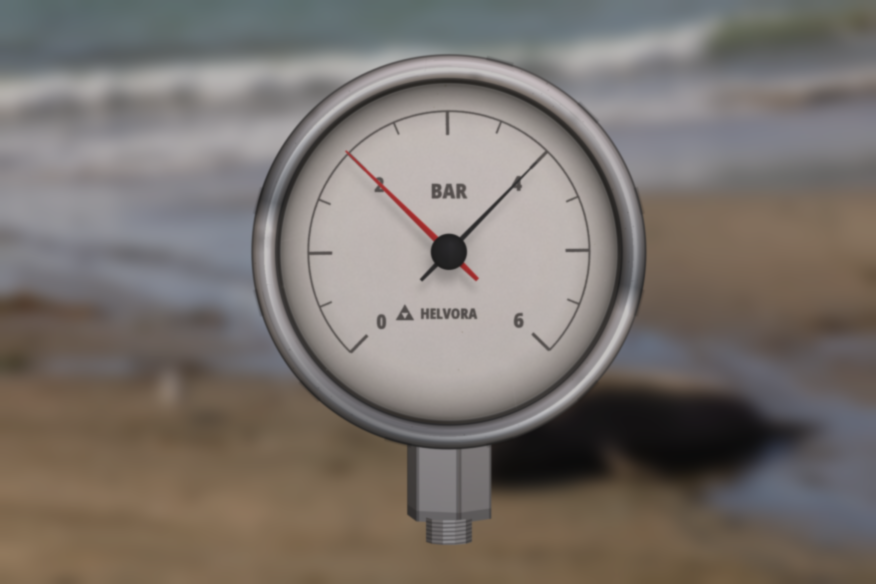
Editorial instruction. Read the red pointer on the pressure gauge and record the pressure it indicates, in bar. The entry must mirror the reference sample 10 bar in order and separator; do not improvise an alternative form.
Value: 2 bar
